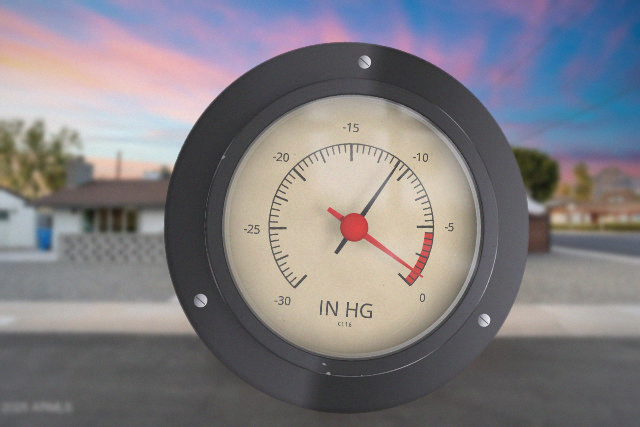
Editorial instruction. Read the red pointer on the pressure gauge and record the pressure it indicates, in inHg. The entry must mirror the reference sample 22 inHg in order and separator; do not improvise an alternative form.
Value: -1 inHg
